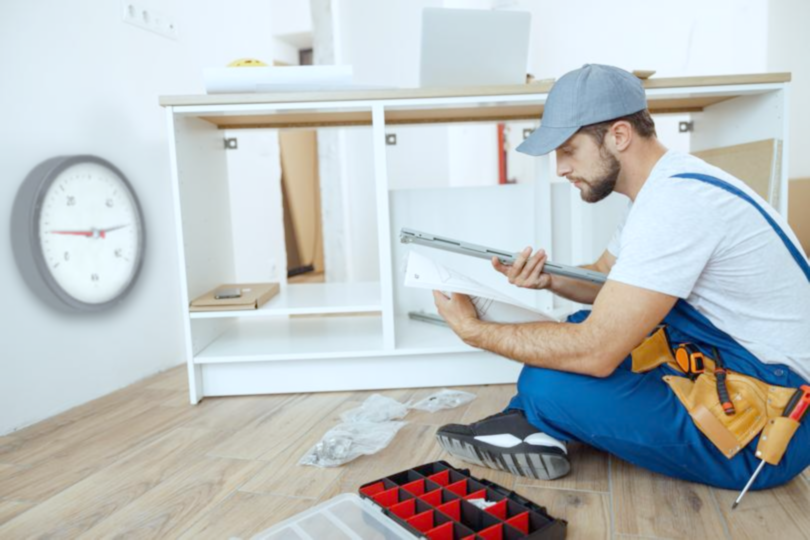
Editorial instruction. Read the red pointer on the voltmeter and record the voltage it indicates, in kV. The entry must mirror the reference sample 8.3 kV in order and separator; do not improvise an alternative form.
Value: 8 kV
